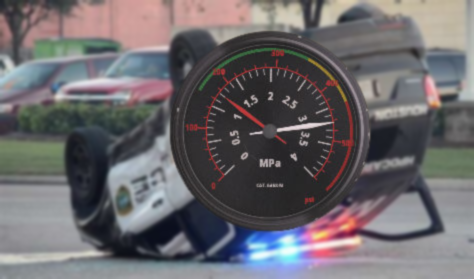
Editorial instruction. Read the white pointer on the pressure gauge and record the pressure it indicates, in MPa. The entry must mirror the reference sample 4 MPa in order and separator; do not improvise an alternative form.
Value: 3.2 MPa
